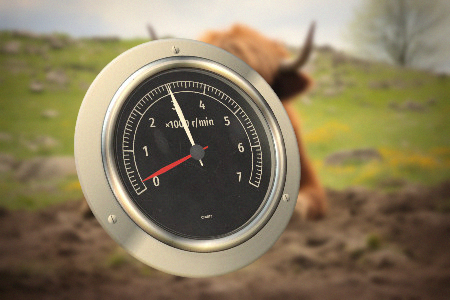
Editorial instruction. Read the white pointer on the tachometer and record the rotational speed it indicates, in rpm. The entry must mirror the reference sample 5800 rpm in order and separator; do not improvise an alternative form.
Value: 3000 rpm
